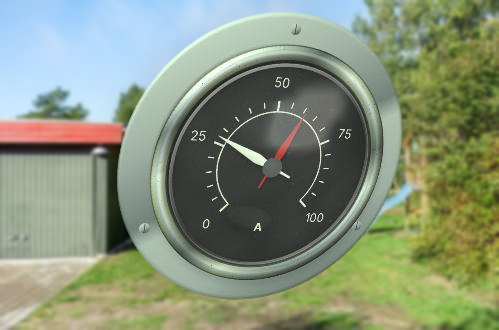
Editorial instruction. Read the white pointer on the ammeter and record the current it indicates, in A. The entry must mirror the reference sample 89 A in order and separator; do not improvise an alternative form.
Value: 27.5 A
